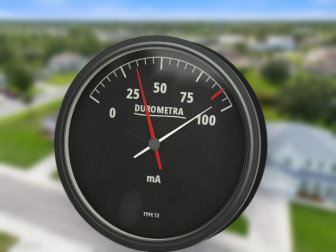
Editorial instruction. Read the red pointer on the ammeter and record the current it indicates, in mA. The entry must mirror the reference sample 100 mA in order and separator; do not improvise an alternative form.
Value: 35 mA
